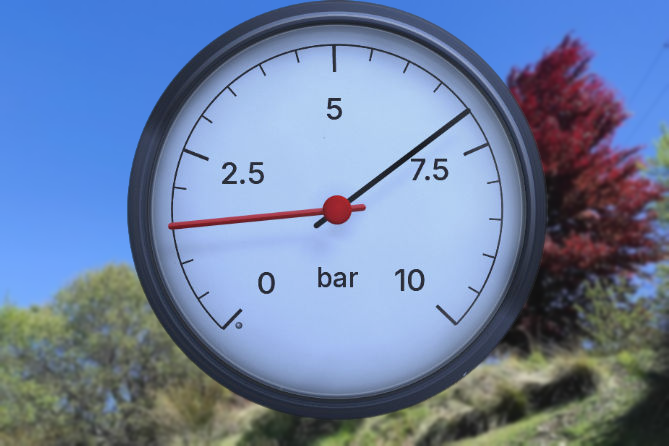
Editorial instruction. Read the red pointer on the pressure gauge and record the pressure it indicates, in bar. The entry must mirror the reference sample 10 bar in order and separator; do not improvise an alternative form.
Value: 1.5 bar
